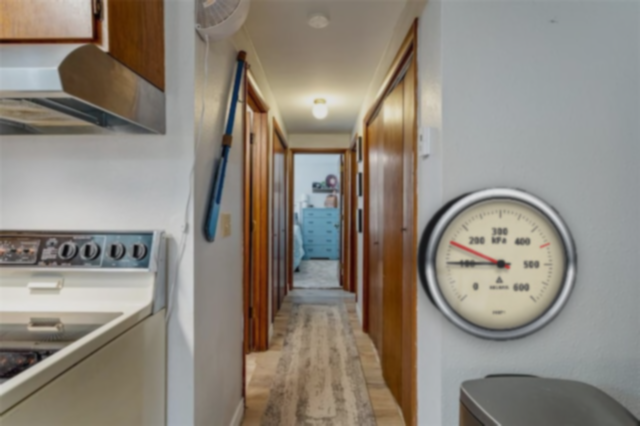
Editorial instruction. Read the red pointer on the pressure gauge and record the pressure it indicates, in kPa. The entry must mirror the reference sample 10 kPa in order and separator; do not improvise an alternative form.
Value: 150 kPa
